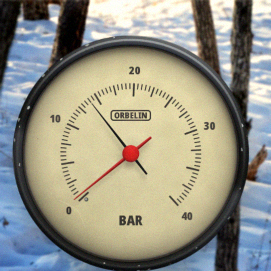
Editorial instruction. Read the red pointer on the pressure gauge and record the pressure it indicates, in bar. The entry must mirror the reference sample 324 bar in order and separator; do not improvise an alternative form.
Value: 0.5 bar
